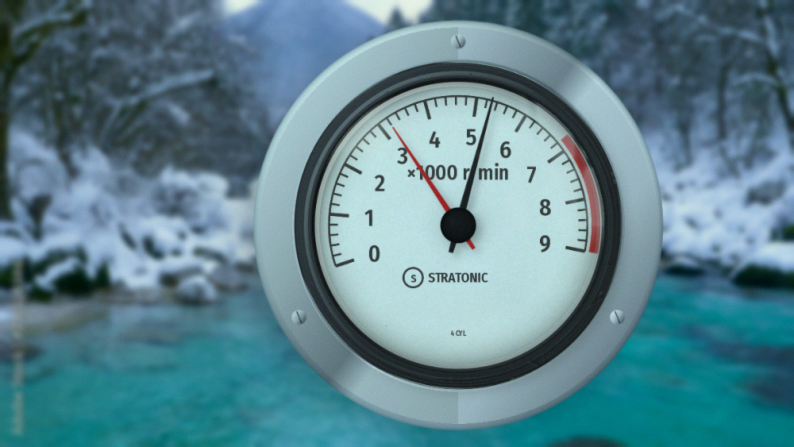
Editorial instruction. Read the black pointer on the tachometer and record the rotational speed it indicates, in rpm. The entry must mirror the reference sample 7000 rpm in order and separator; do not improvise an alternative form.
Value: 5300 rpm
